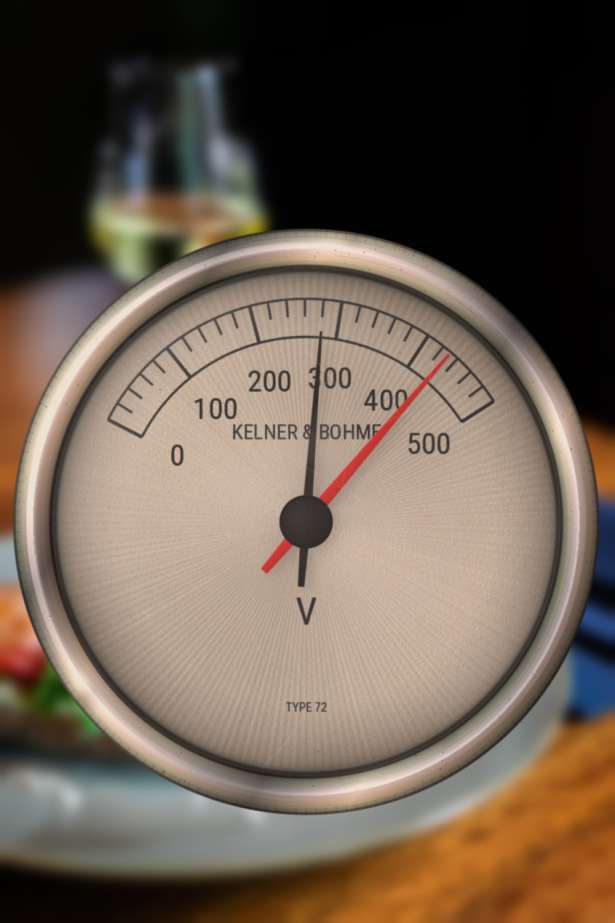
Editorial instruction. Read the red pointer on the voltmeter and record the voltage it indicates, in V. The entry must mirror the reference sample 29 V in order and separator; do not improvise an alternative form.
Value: 430 V
